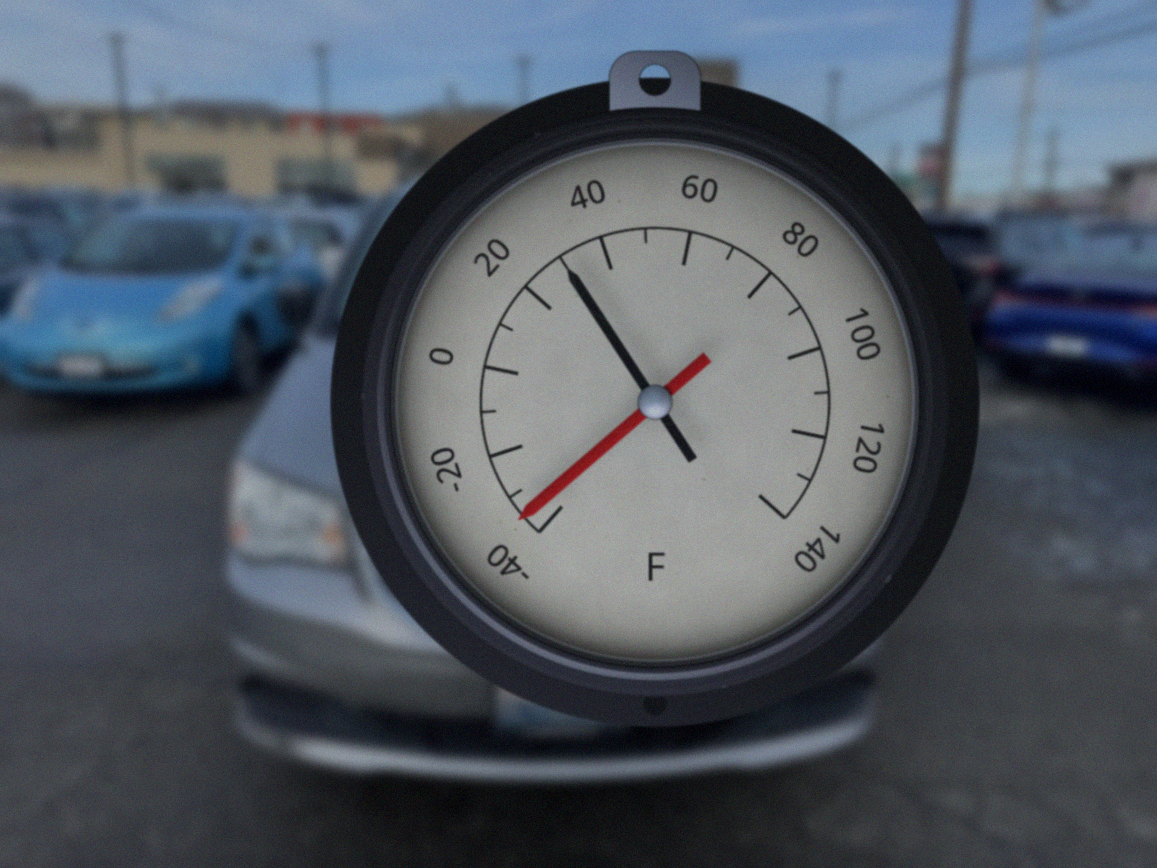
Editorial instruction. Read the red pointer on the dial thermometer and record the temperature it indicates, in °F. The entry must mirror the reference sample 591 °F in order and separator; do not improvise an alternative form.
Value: -35 °F
